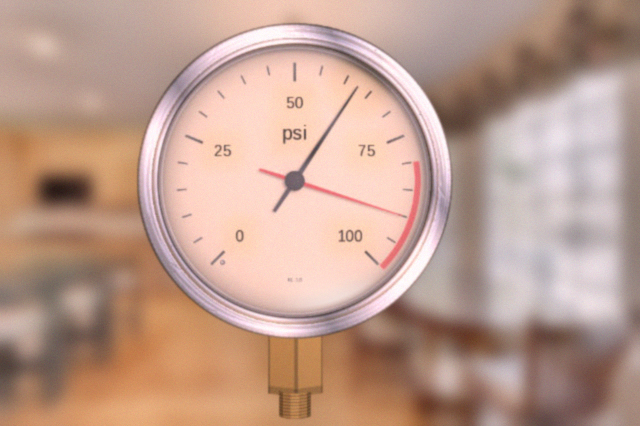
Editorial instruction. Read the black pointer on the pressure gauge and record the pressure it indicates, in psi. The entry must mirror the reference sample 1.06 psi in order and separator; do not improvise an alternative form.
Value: 62.5 psi
